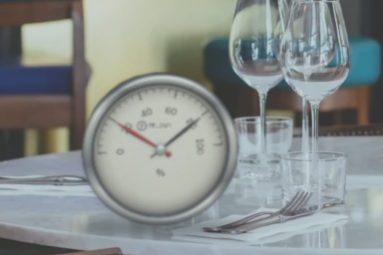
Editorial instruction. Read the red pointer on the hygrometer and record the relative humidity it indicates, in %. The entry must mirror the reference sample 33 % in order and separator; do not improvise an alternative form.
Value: 20 %
